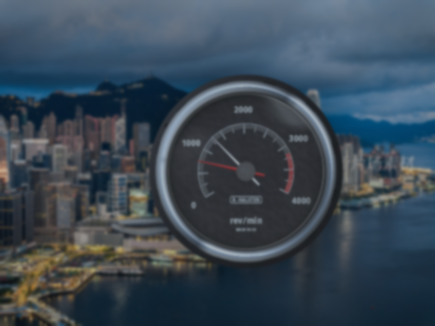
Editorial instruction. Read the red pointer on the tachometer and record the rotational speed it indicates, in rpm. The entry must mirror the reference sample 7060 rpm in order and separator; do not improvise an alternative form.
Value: 750 rpm
